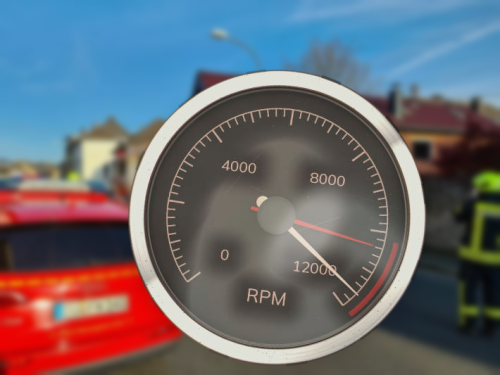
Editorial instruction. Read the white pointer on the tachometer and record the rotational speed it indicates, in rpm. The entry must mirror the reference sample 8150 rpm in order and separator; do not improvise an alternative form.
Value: 11600 rpm
